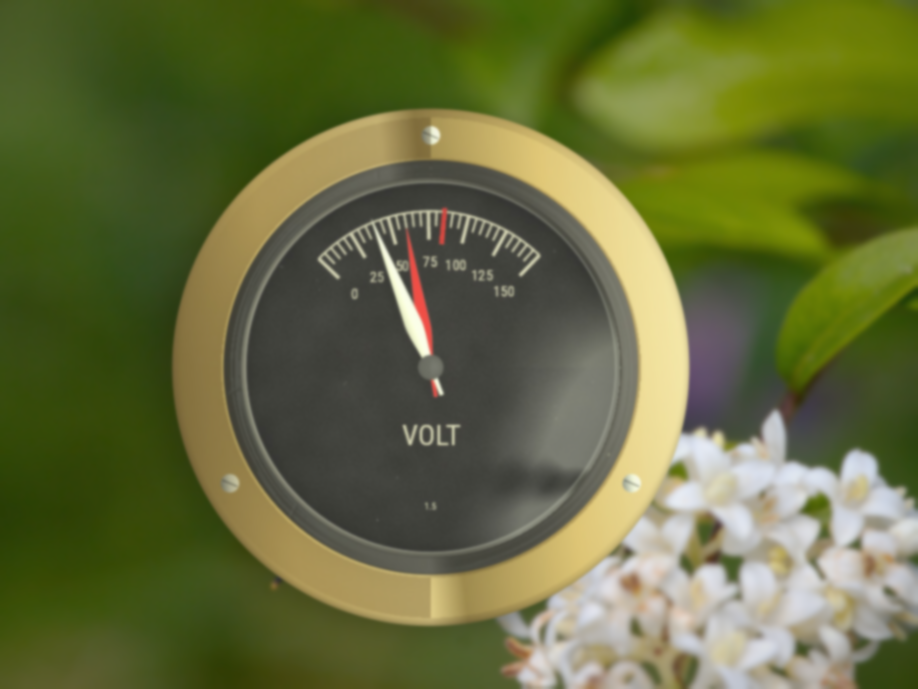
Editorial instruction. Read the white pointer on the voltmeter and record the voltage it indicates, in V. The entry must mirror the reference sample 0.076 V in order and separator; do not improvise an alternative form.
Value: 40 V
